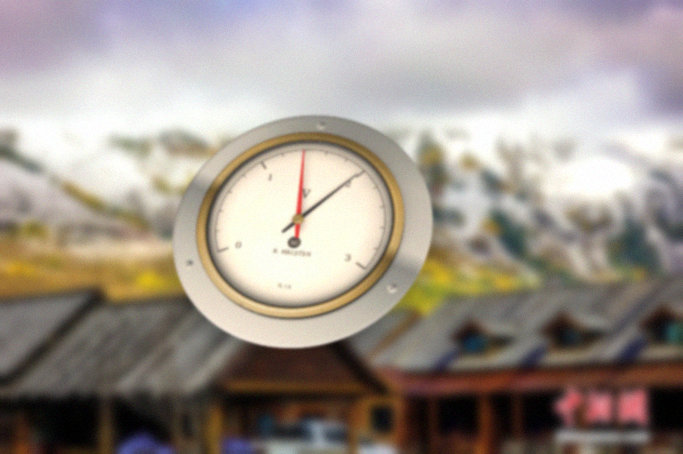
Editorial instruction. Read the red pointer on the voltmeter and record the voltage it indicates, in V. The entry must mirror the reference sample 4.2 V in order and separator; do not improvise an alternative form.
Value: 1.4 V
